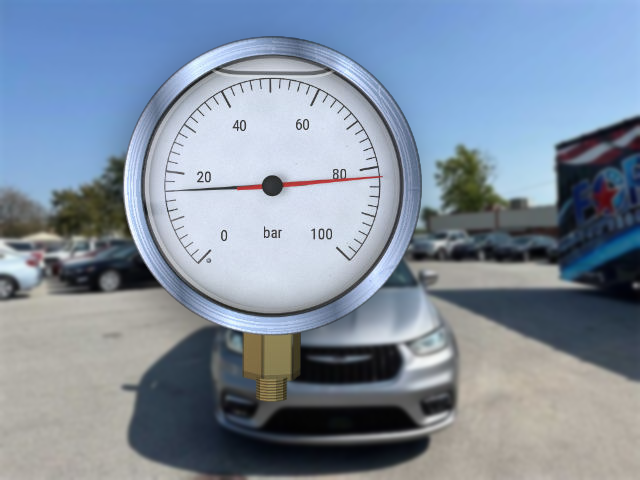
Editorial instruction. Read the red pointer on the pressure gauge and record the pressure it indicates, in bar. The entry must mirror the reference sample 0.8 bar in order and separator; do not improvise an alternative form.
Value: 82 bar
